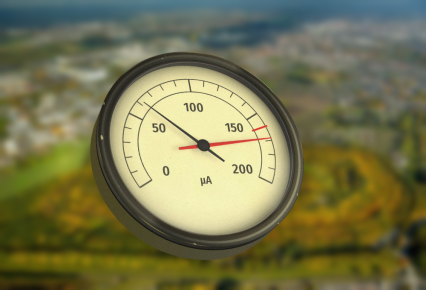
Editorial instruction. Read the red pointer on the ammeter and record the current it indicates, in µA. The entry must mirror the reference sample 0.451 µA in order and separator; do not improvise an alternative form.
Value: 170 µA
